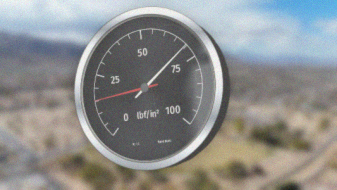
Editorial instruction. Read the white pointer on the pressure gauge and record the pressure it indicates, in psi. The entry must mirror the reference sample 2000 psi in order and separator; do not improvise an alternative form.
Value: 70 psi
